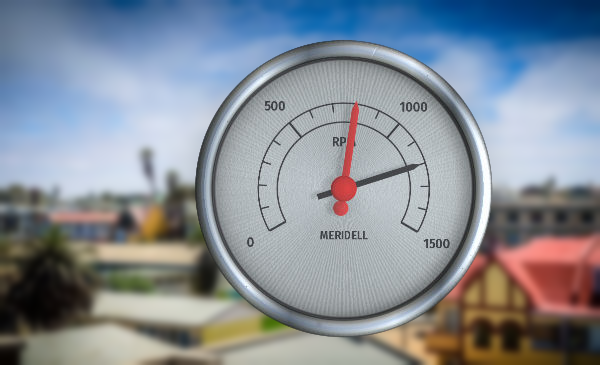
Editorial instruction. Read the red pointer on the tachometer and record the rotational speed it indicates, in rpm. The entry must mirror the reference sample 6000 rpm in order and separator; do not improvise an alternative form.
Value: 800 rpm
